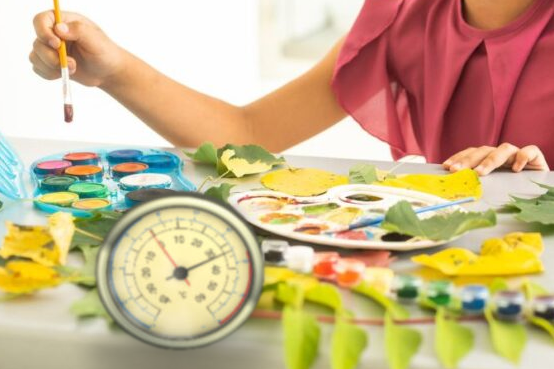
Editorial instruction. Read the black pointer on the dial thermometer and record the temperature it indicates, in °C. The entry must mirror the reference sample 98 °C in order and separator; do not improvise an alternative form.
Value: 32.5 °C
